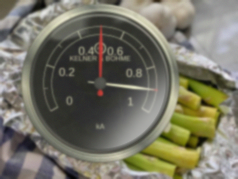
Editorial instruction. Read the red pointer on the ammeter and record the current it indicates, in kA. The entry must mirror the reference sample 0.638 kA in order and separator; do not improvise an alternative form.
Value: 0.5 kA
